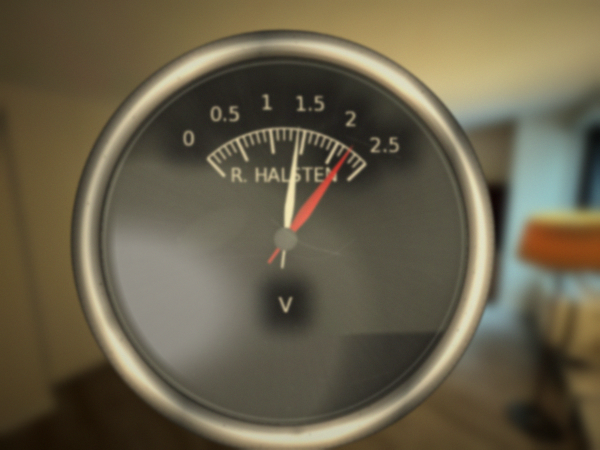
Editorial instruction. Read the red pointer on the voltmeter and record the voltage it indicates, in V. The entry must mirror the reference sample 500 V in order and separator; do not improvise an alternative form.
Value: 2.2 V
